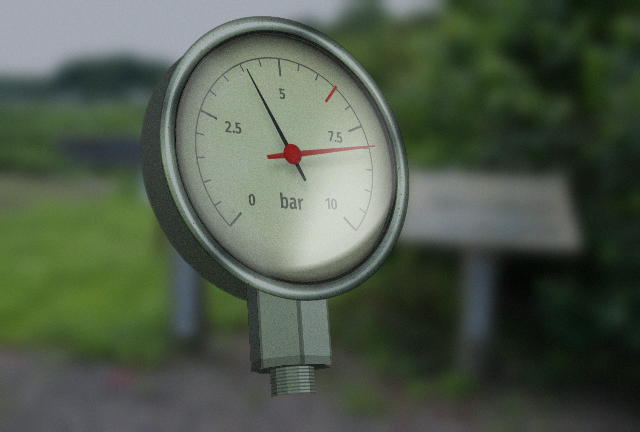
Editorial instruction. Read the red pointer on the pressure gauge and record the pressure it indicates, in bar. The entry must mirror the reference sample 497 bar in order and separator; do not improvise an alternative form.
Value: 8 bar
